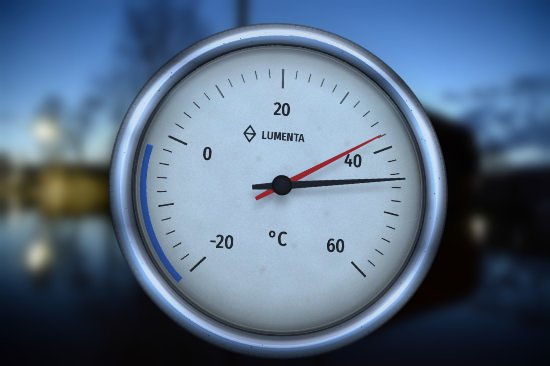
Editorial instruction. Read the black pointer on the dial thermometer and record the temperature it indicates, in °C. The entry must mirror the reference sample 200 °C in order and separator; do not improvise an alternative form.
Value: 45 °C
